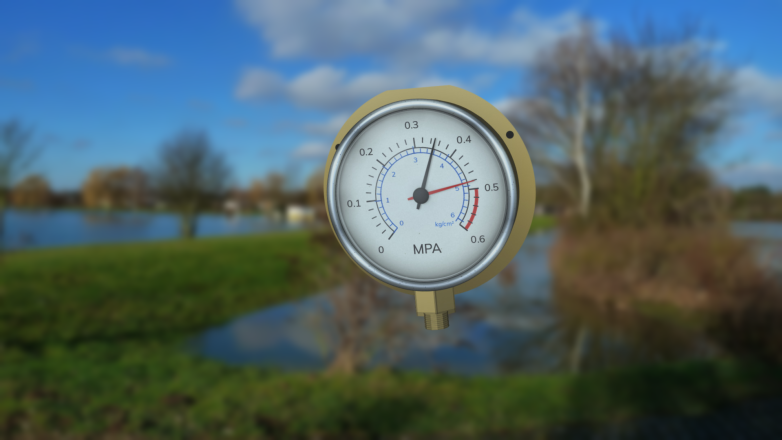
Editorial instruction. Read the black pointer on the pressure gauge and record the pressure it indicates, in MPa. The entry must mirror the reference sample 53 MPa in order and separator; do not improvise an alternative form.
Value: 0.35 MPa
